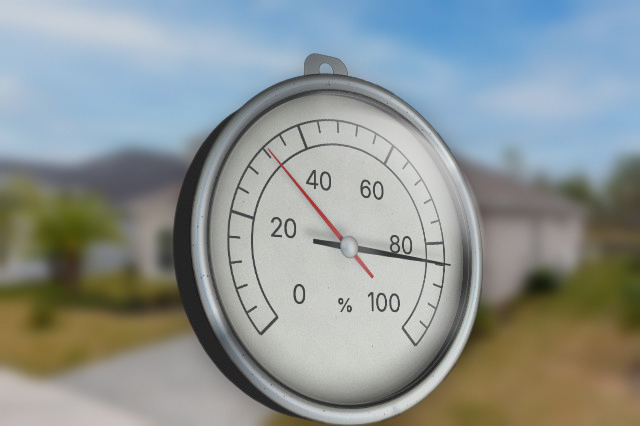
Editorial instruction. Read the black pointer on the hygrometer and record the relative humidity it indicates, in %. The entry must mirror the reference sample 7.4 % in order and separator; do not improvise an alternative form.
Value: 84 %
